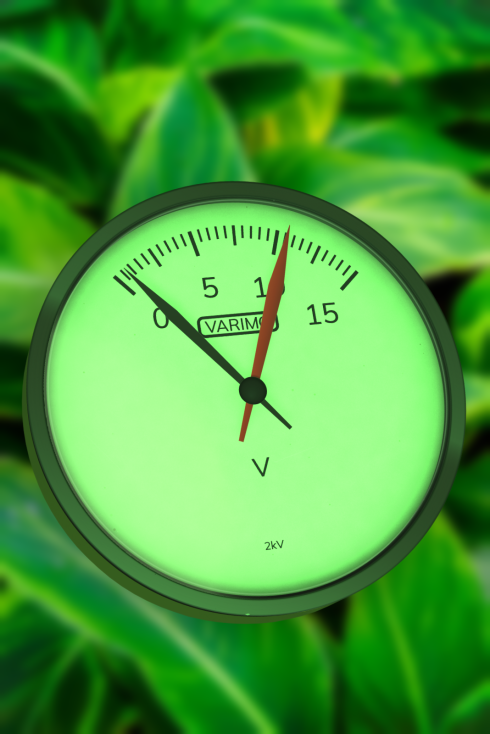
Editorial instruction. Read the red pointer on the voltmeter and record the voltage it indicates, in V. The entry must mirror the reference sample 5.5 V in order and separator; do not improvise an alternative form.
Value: 10.5 V
